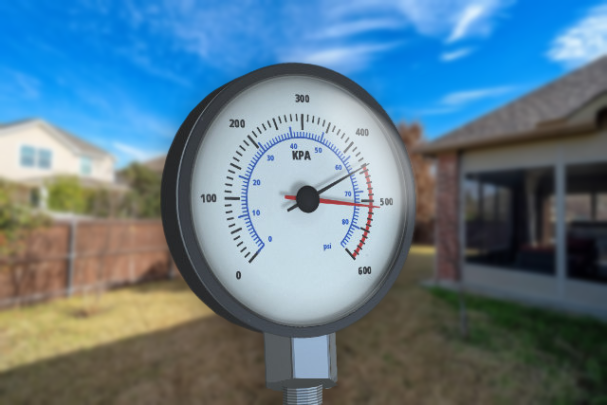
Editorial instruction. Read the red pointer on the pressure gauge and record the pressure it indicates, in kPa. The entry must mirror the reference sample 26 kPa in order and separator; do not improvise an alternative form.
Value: 510 kPa
